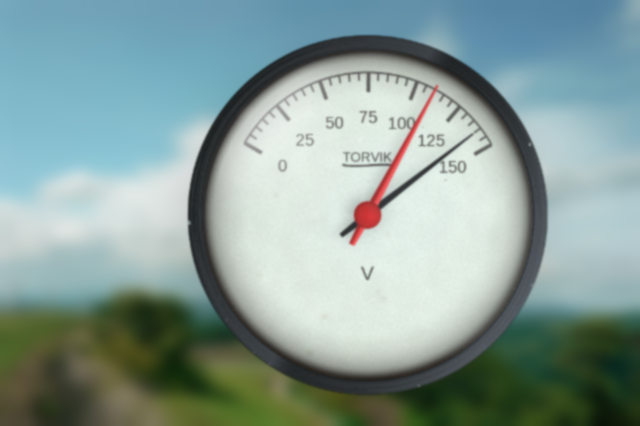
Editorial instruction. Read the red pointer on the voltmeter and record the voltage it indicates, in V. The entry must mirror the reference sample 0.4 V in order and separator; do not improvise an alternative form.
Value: 110 V
